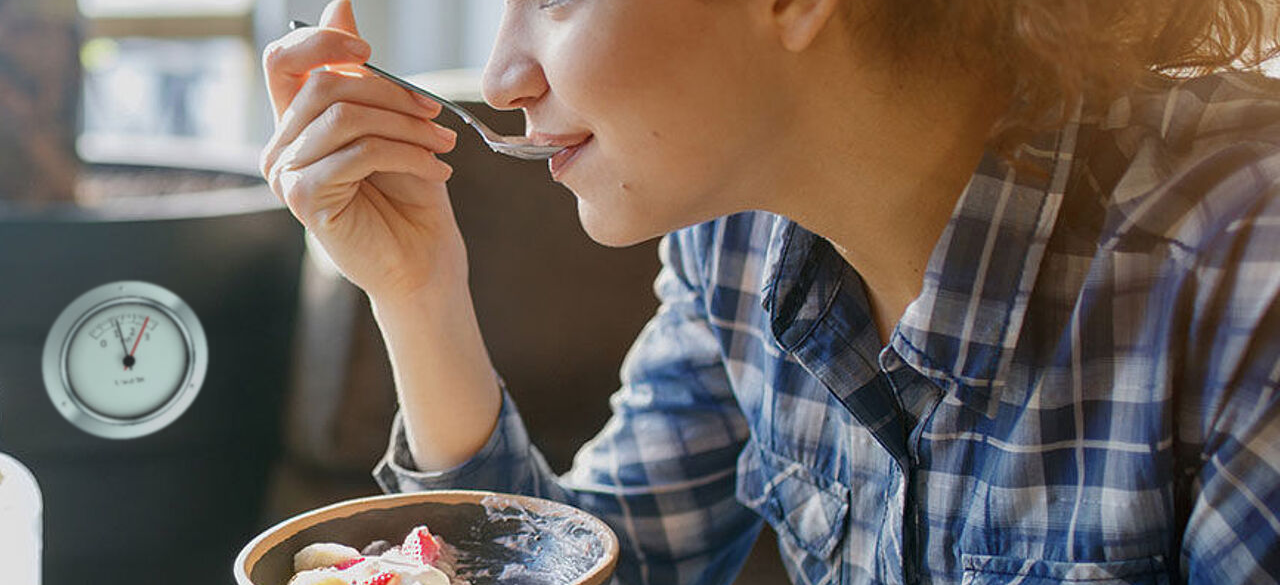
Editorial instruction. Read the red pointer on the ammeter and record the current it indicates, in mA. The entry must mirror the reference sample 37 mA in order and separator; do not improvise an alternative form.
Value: 2.5 mA
